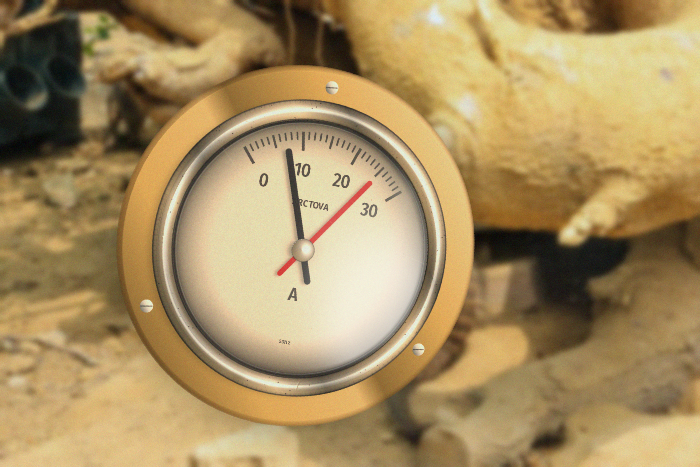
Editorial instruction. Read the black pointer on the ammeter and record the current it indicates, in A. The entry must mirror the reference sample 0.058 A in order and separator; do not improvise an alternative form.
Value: 7 A
